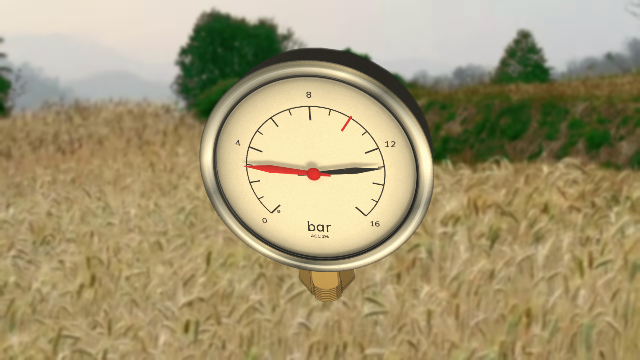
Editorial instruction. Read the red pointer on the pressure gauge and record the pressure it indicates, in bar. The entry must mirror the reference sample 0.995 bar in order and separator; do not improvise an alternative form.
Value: 3 bar
